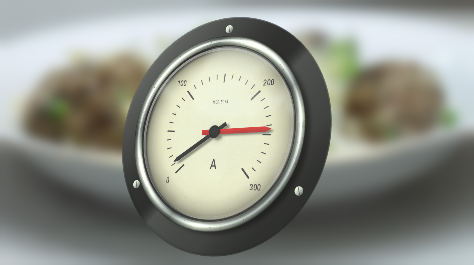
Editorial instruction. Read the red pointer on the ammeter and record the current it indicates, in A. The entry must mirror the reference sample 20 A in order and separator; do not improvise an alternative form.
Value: 245 A
